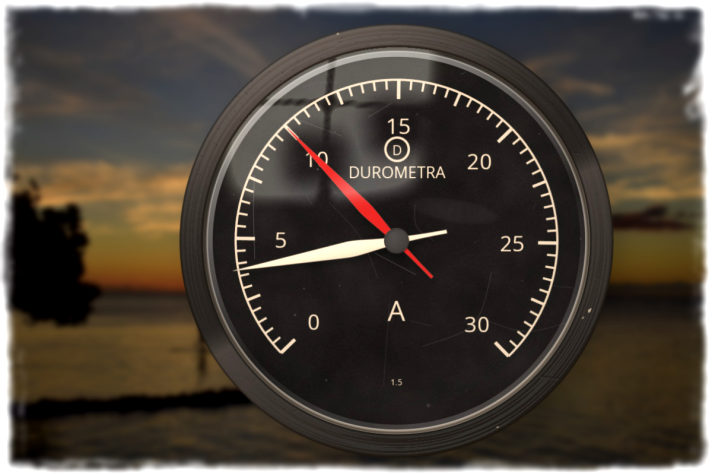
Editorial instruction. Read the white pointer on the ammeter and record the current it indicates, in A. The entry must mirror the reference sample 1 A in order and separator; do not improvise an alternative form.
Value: 3.75 A
